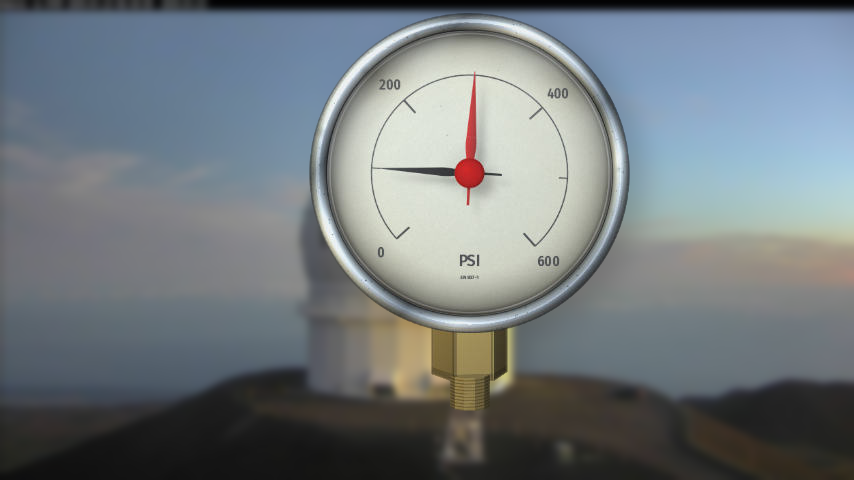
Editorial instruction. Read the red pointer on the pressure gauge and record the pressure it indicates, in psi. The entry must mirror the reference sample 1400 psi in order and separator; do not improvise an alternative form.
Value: 300 psi
